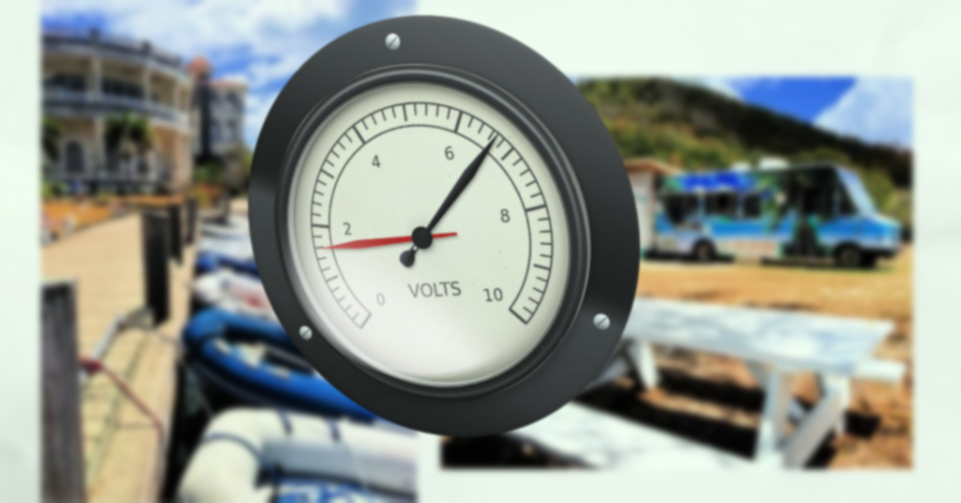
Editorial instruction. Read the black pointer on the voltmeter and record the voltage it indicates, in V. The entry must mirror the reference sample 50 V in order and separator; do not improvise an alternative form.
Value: 6.7 V
